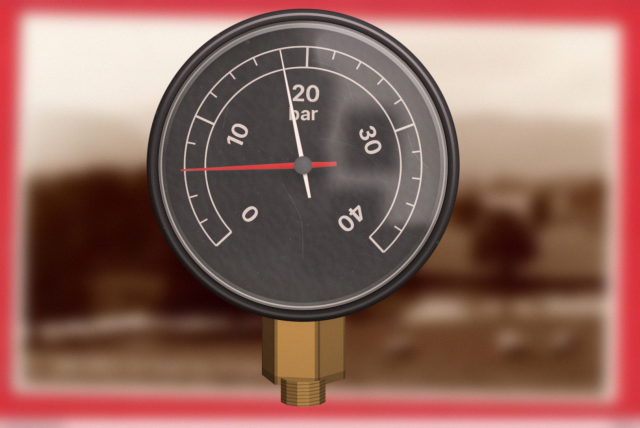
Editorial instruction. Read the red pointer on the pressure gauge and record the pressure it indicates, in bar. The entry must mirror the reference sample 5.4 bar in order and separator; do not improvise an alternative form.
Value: 6 bar
